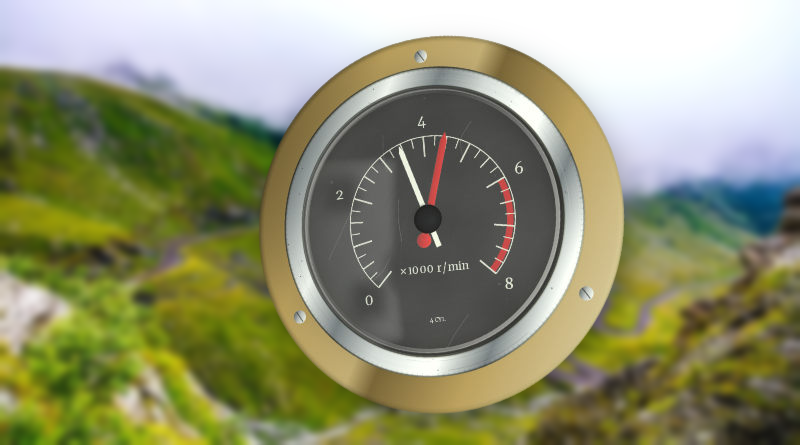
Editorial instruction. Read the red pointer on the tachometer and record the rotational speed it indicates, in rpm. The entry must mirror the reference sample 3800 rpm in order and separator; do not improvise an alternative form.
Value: 4500 rpm
